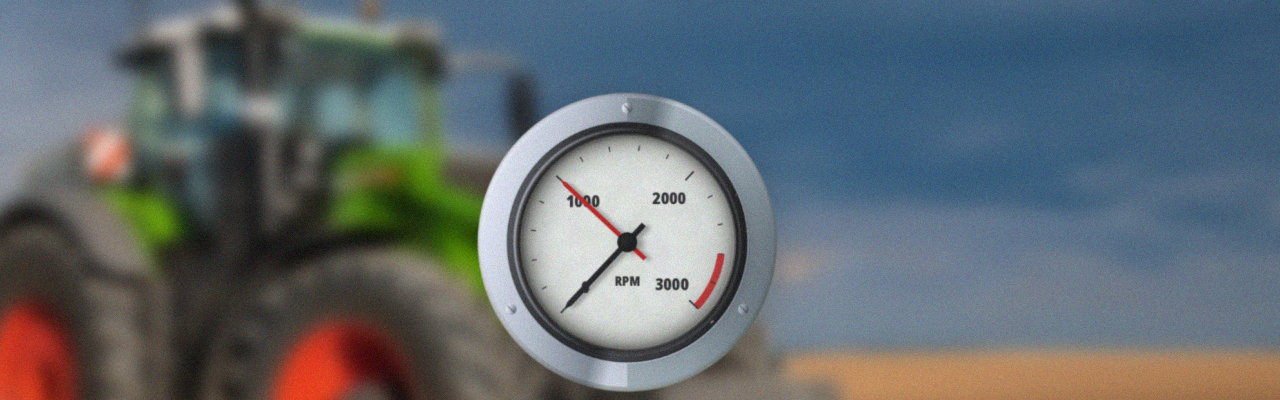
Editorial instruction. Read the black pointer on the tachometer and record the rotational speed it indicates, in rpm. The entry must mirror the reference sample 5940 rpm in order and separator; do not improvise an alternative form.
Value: 0 rpm
